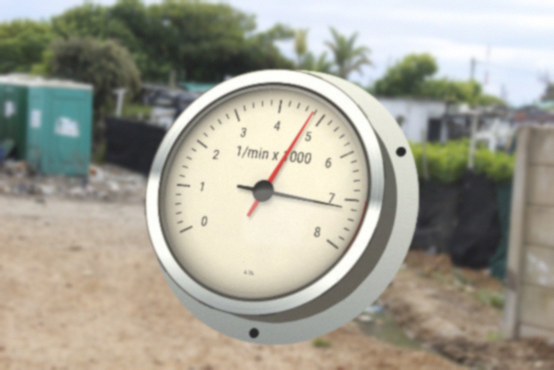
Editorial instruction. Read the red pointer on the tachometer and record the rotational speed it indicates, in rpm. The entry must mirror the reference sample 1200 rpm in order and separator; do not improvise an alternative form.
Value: 4800 rpm
